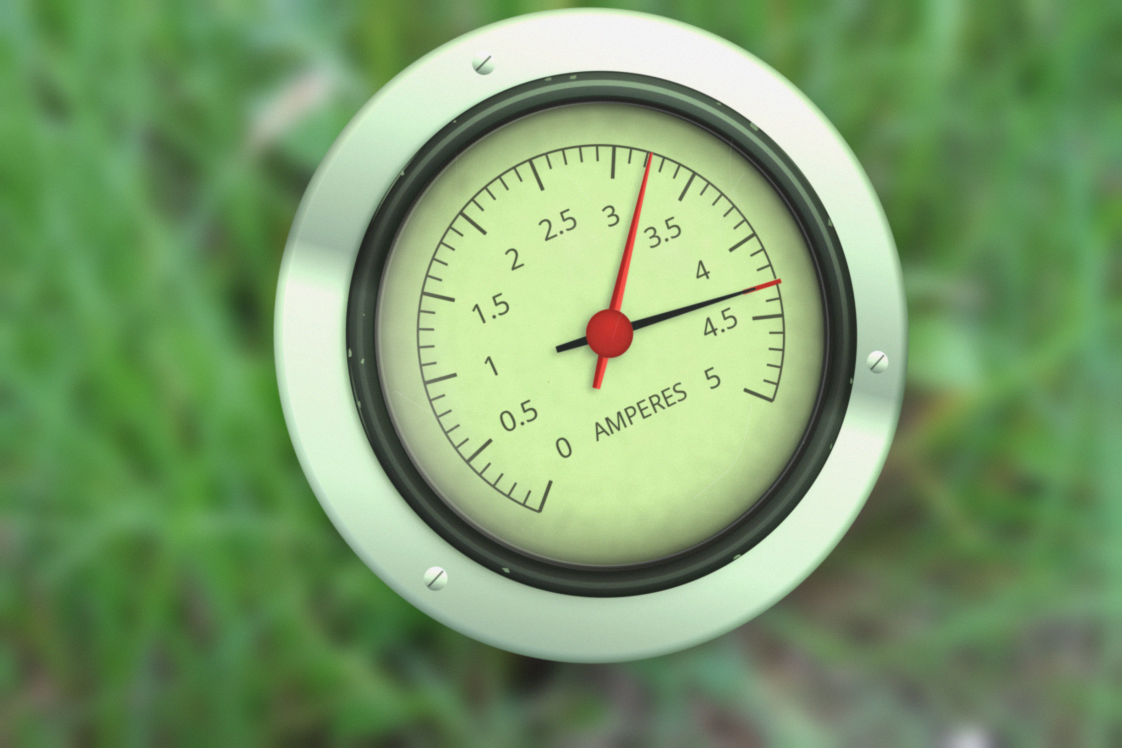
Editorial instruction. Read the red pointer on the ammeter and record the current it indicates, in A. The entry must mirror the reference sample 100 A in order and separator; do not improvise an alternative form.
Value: 3.2 A
